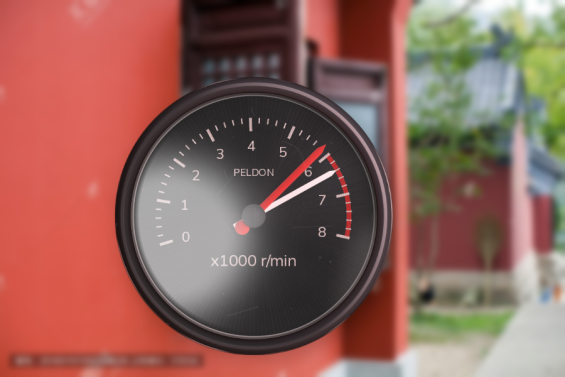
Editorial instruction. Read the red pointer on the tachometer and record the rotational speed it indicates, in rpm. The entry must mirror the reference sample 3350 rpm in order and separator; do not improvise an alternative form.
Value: 5800 rpm
